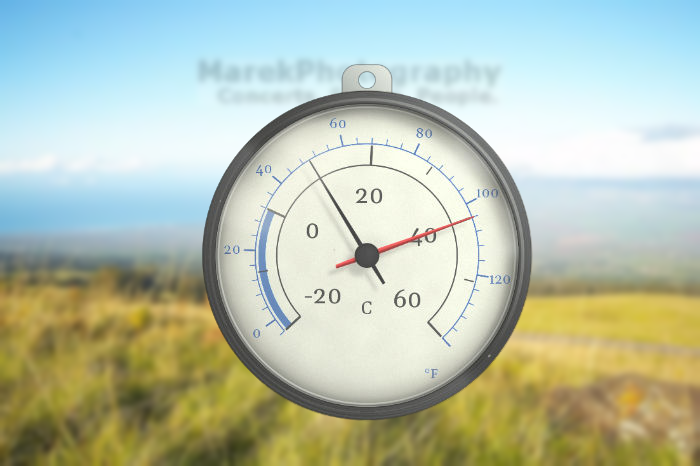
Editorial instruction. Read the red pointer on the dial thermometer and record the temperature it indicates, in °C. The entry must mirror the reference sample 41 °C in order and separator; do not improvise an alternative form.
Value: 40 °C
